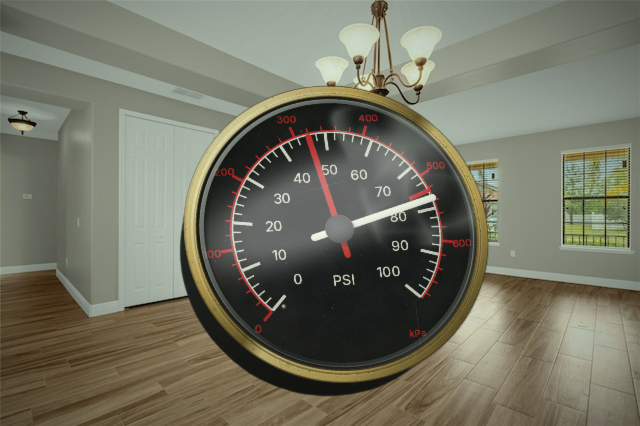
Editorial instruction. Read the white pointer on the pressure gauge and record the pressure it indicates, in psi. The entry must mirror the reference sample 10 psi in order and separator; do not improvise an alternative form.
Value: 78 psi
